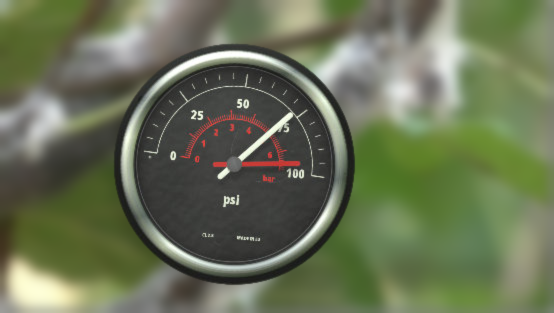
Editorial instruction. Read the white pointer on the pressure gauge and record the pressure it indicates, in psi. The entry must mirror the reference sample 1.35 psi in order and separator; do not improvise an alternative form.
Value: 72.5 psi
